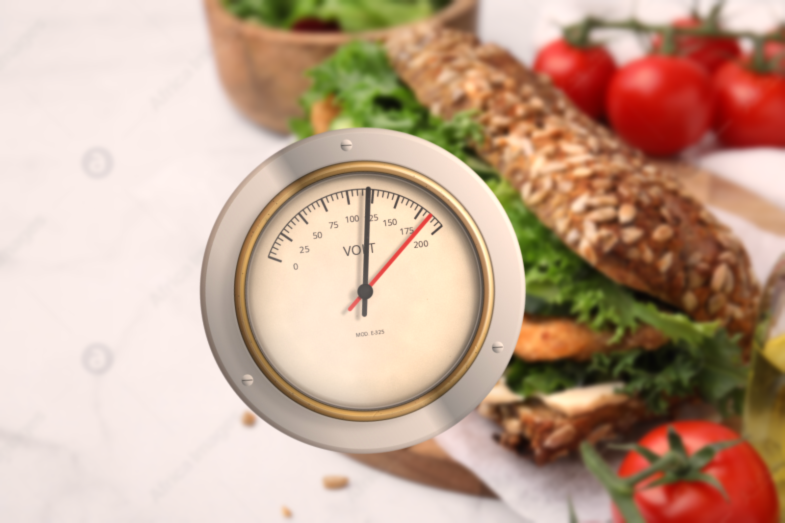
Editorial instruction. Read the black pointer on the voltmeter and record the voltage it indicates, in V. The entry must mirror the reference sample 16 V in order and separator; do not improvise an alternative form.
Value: 120 V
